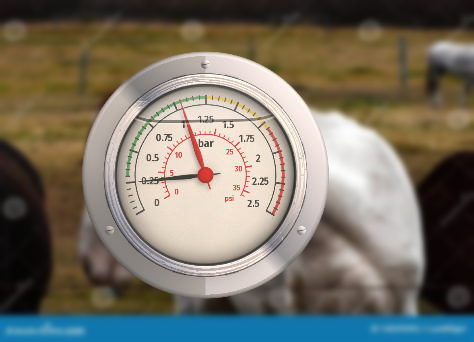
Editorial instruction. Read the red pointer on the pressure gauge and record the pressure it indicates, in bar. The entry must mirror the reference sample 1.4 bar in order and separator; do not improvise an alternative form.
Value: 1.05 bar
